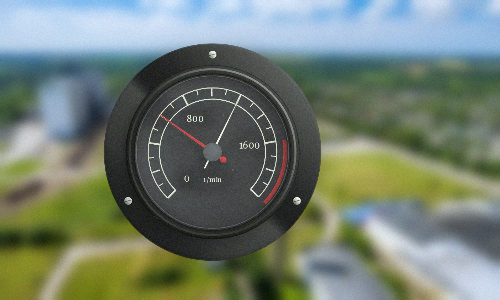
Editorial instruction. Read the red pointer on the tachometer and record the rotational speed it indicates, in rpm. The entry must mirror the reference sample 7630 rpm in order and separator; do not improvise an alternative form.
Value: 600 rpm
